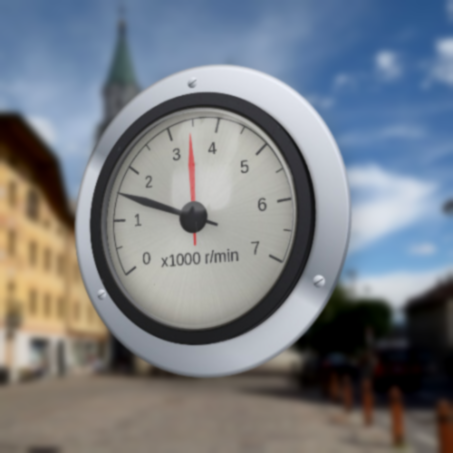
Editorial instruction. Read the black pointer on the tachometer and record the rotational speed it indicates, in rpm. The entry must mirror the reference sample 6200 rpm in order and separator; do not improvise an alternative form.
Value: 1500 rpm
